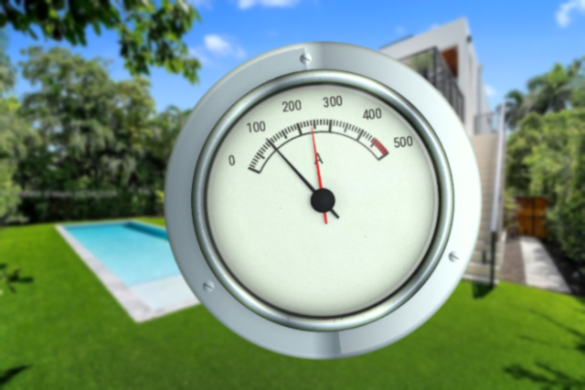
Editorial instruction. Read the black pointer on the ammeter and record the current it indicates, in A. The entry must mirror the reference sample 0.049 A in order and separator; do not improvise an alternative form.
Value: 100 A
